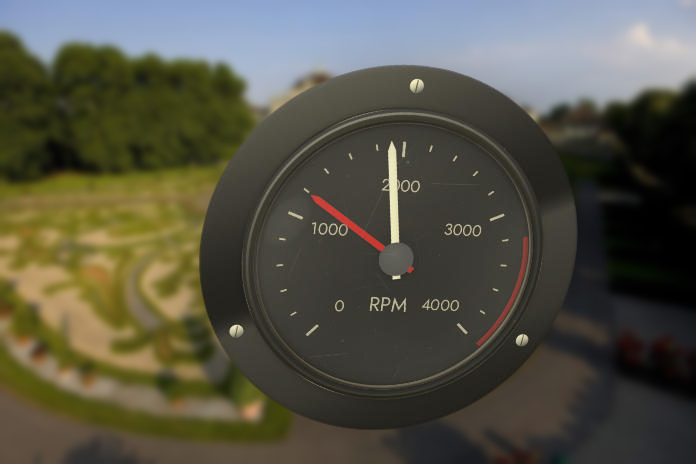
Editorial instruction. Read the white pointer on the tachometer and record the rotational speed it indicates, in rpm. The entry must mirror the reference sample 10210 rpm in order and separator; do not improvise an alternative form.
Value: 1900 rpm
